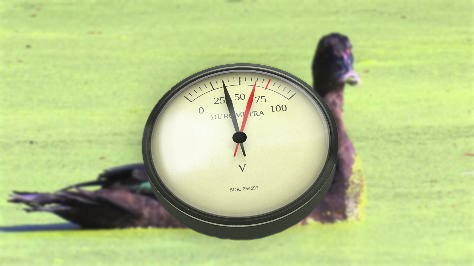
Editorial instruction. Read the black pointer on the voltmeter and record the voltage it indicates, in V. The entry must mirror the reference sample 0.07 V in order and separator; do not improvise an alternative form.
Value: 35 V
